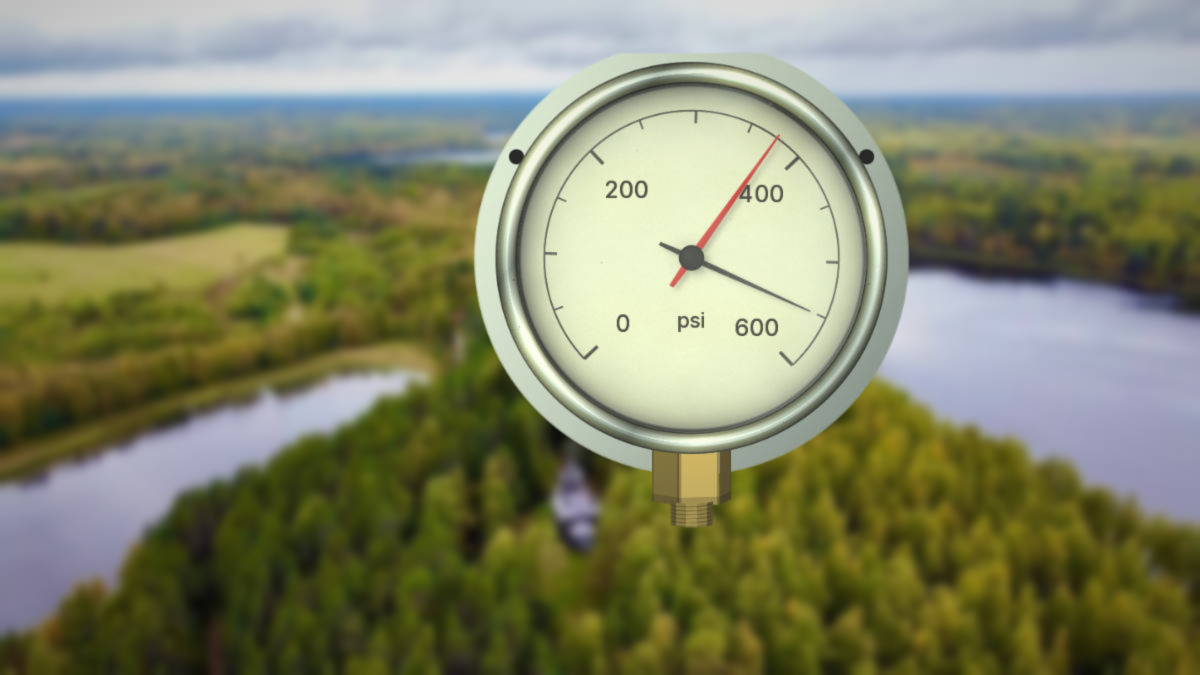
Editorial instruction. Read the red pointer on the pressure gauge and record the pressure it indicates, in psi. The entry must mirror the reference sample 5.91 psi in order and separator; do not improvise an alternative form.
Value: 375 psi
